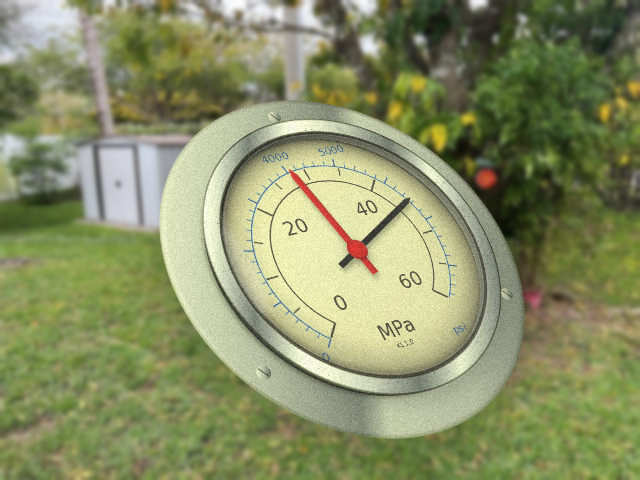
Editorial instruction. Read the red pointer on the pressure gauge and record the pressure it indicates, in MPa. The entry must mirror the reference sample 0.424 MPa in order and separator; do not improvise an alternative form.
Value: 27.5 MPa
